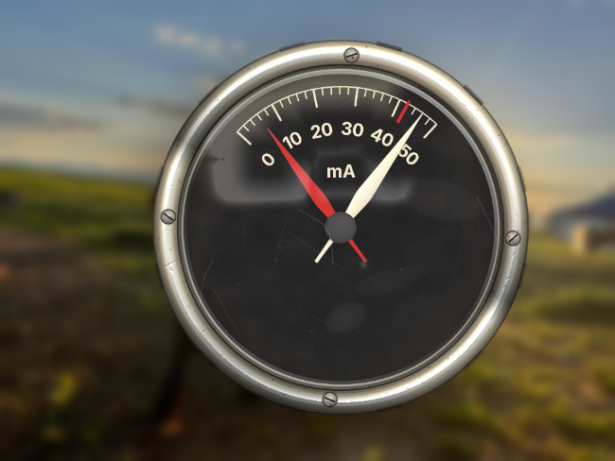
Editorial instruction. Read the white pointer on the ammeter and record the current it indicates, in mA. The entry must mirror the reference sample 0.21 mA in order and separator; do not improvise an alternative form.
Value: 46 mA
